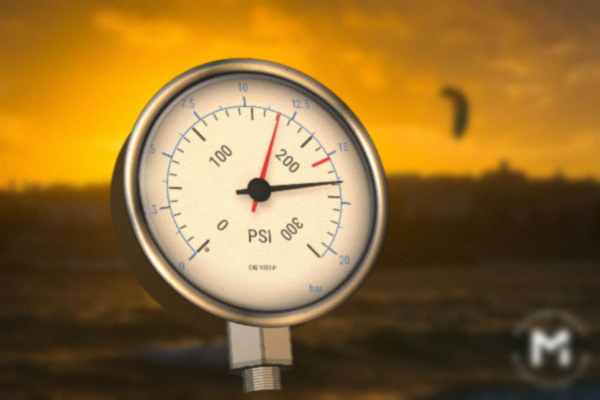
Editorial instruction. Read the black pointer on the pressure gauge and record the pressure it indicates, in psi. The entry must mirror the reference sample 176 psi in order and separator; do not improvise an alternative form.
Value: 240 psi
